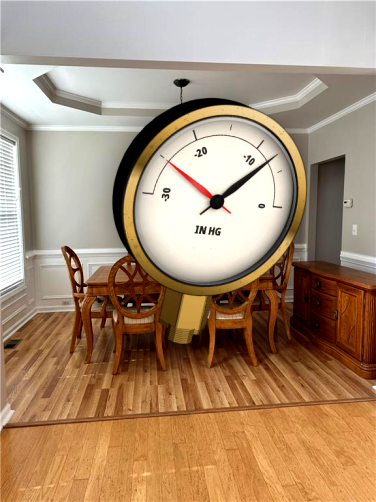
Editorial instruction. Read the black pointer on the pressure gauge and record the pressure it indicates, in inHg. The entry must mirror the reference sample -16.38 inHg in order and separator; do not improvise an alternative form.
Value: -7.5 inHg
